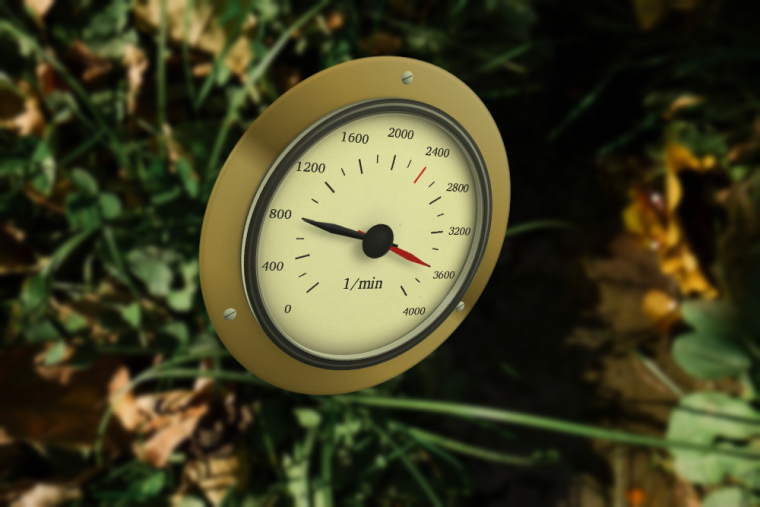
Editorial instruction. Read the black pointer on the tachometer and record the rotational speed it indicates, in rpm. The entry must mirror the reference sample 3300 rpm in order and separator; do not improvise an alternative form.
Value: 800 rpm
